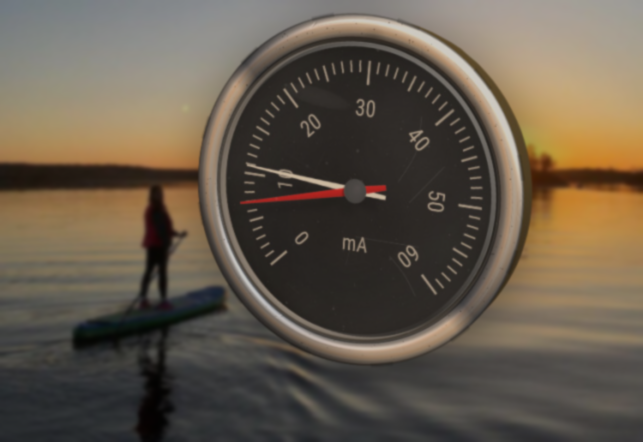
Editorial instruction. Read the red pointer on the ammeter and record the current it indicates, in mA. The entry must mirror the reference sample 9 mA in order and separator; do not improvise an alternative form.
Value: 7 mA
